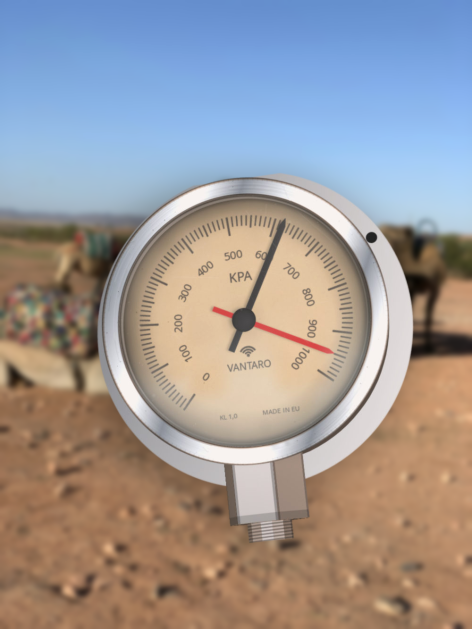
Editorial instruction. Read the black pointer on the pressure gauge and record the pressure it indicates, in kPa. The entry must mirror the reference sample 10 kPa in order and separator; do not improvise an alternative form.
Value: 620 kPa
